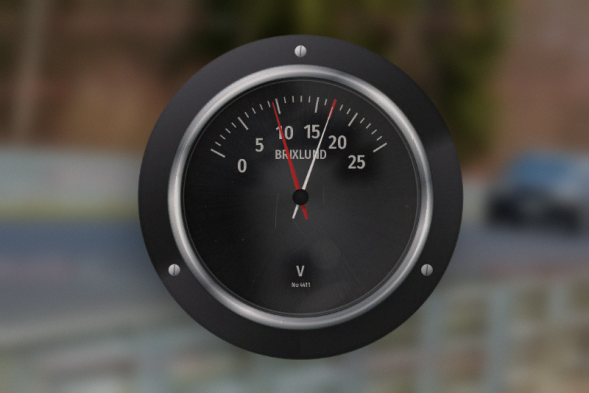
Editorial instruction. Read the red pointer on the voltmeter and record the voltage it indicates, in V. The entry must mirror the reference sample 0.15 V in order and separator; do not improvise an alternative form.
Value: 9.5 V
